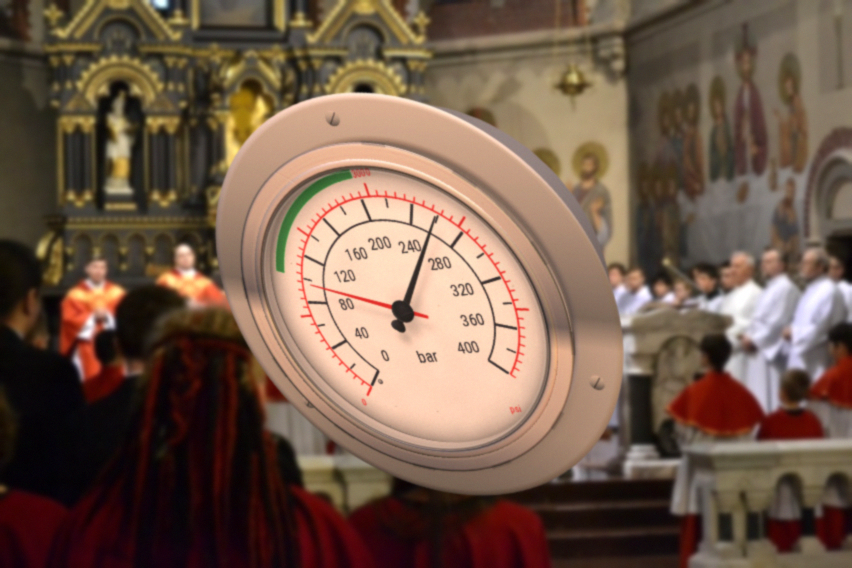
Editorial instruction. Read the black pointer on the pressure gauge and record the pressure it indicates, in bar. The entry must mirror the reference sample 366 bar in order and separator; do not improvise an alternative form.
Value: 260 bar
